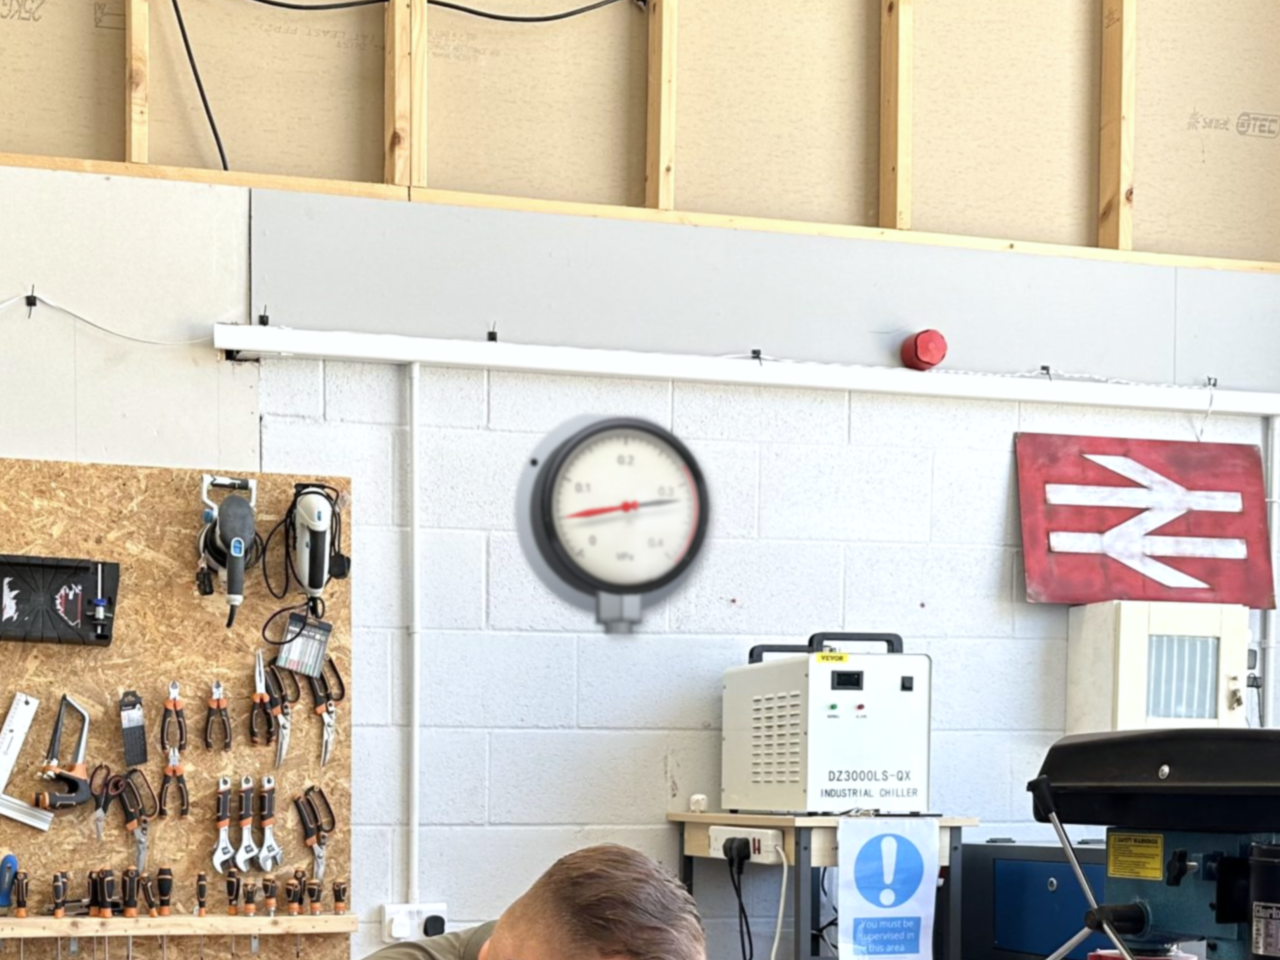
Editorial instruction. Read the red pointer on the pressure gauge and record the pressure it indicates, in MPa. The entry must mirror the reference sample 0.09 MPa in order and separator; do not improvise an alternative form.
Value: 0.05 MPa
